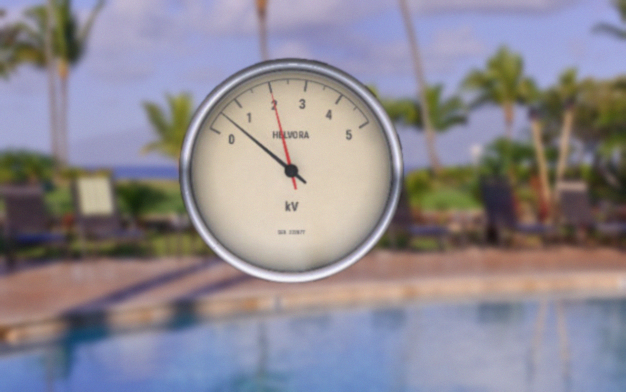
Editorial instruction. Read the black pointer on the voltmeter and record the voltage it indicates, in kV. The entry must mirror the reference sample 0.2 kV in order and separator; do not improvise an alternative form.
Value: 0.5 kV
